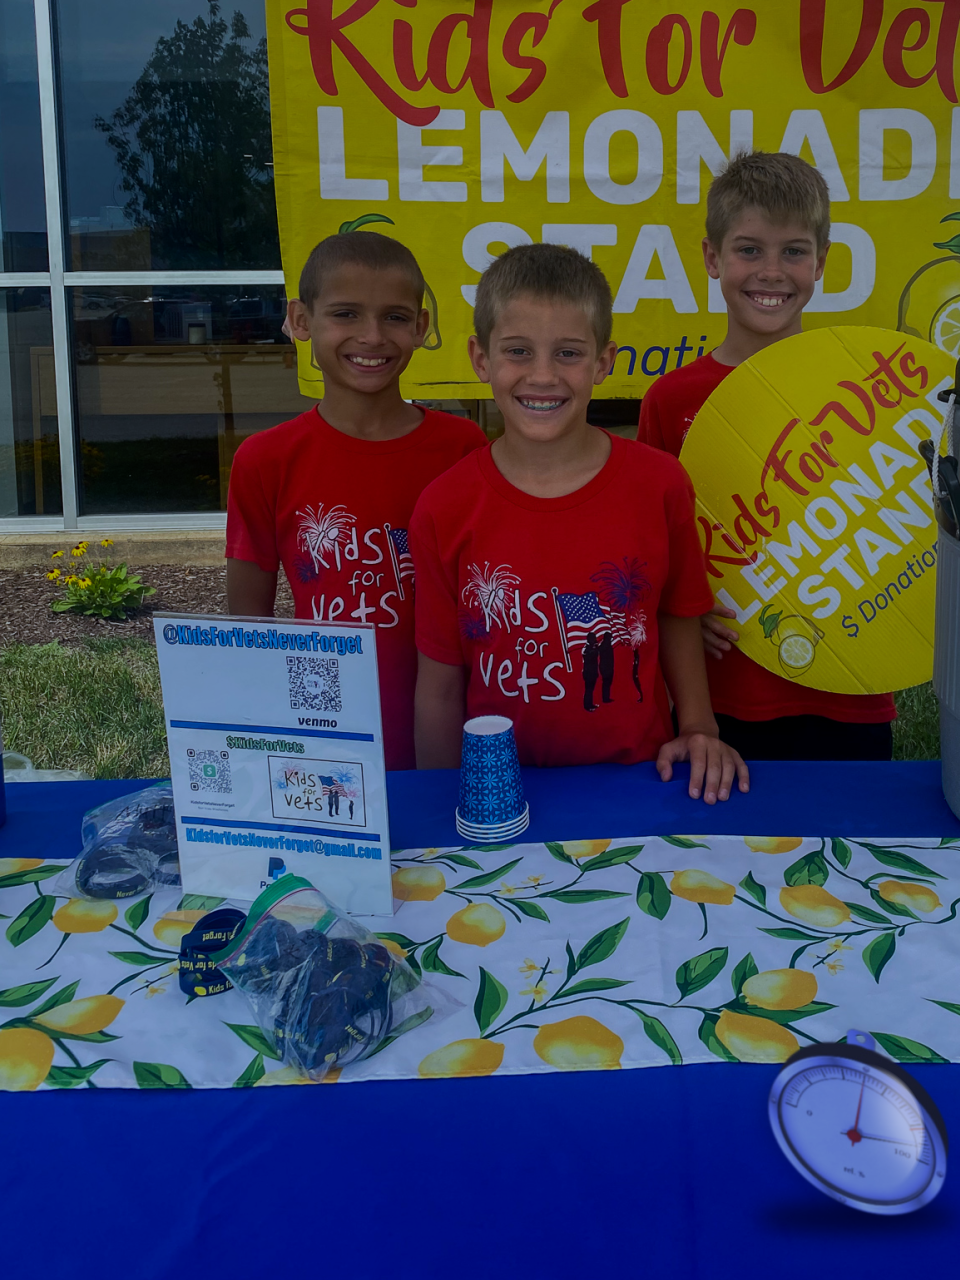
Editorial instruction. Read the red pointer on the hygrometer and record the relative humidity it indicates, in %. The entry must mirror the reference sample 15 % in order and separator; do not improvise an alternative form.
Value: 50 %
